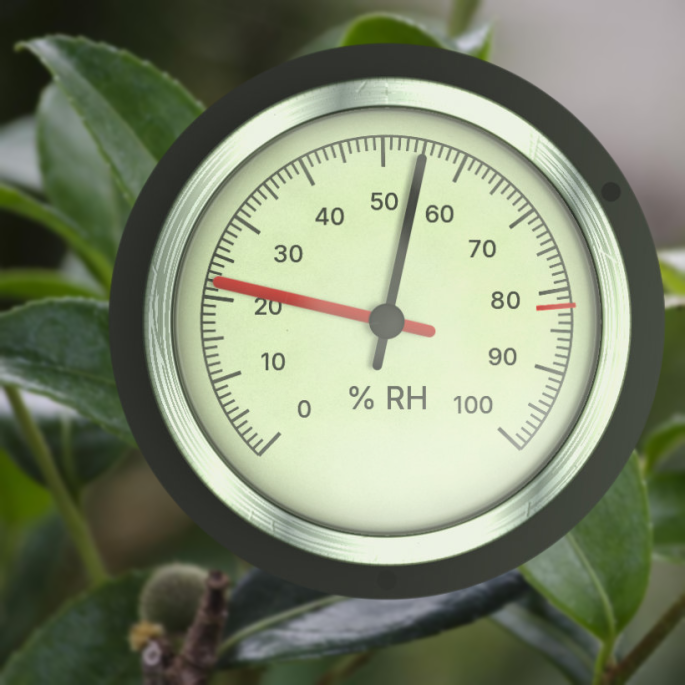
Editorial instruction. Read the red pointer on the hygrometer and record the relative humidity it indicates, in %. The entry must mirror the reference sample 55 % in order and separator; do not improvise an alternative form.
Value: 22 %
